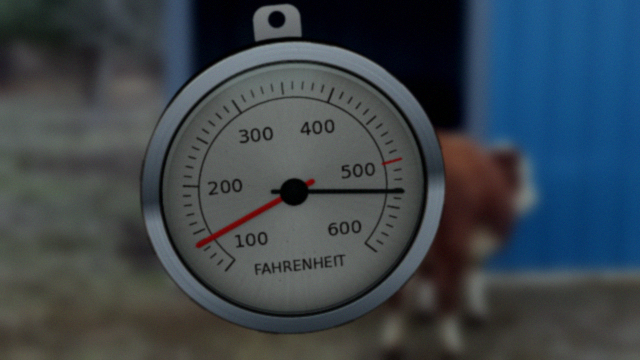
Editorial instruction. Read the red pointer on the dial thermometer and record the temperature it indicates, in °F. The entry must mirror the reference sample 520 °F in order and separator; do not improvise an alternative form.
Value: 140 °F
